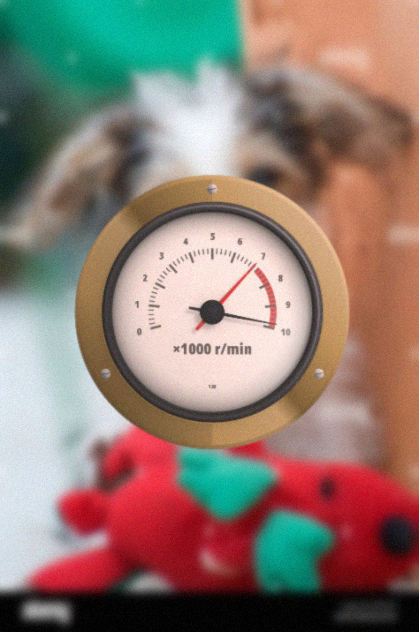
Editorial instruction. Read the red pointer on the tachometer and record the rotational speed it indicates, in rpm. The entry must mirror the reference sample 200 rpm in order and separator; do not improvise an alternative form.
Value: 7000 rpm
